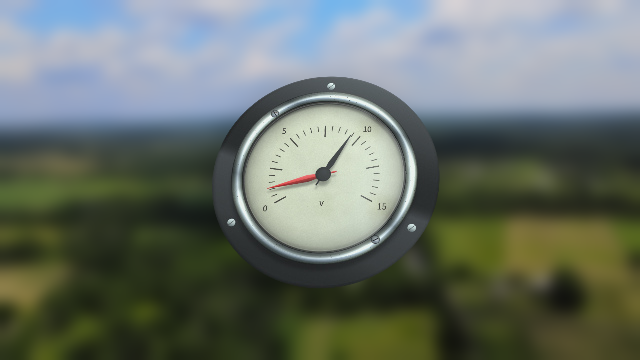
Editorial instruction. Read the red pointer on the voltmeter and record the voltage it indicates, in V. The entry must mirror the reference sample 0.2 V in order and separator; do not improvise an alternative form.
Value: 1 V
